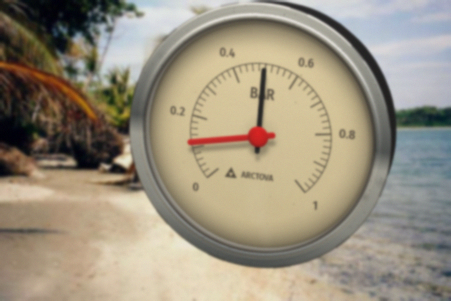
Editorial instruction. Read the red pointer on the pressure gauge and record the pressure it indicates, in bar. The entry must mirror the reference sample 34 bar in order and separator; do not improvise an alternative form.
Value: 0.12 bar
